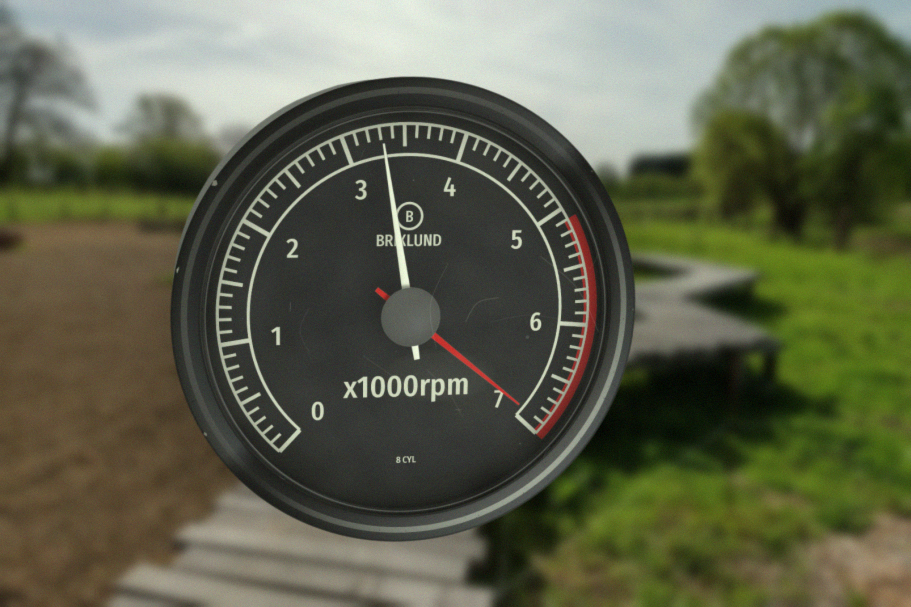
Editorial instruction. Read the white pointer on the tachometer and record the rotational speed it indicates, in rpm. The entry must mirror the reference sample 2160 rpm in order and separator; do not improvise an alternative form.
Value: 3300 rpm
